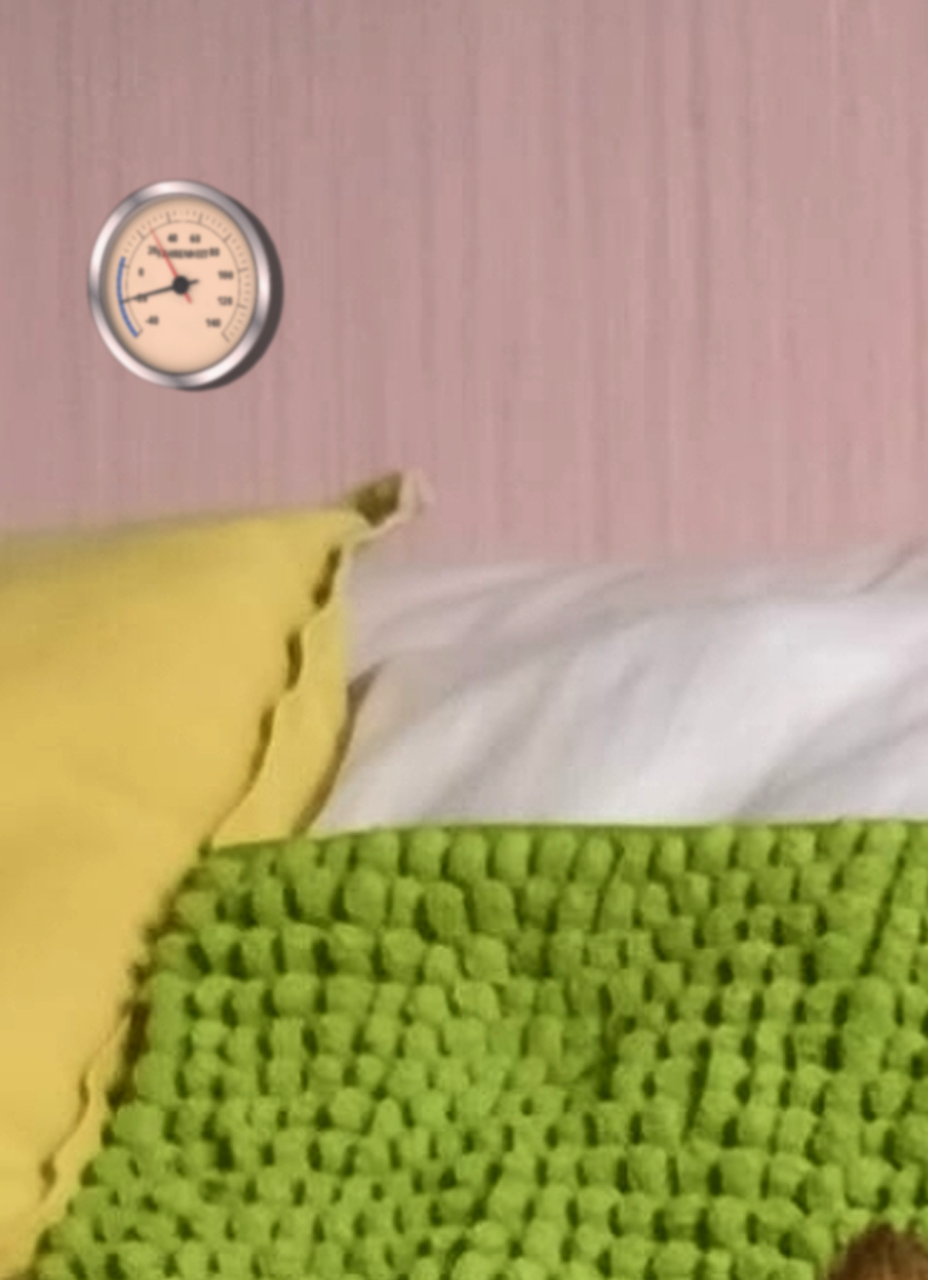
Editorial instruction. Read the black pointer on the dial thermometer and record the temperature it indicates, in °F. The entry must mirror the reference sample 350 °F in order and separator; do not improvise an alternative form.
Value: -20 °F
